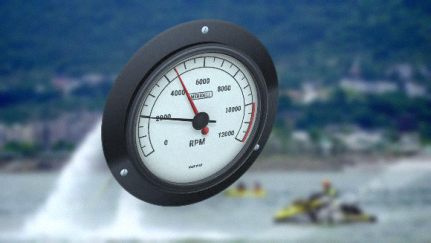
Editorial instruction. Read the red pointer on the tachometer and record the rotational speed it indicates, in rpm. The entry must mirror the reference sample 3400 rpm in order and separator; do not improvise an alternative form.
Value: 4500 rpm
